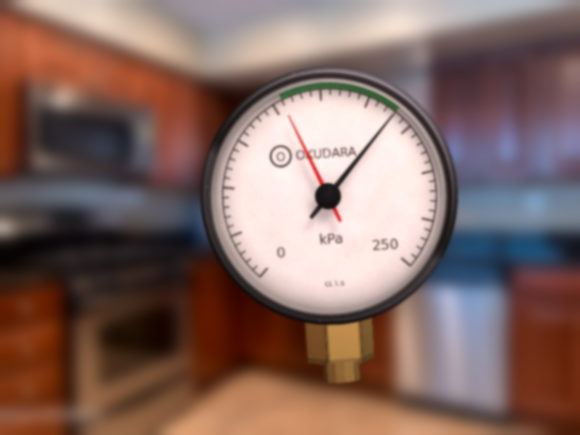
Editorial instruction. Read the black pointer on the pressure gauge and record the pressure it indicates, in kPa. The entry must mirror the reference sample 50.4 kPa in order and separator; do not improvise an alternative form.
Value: 165 kPa
